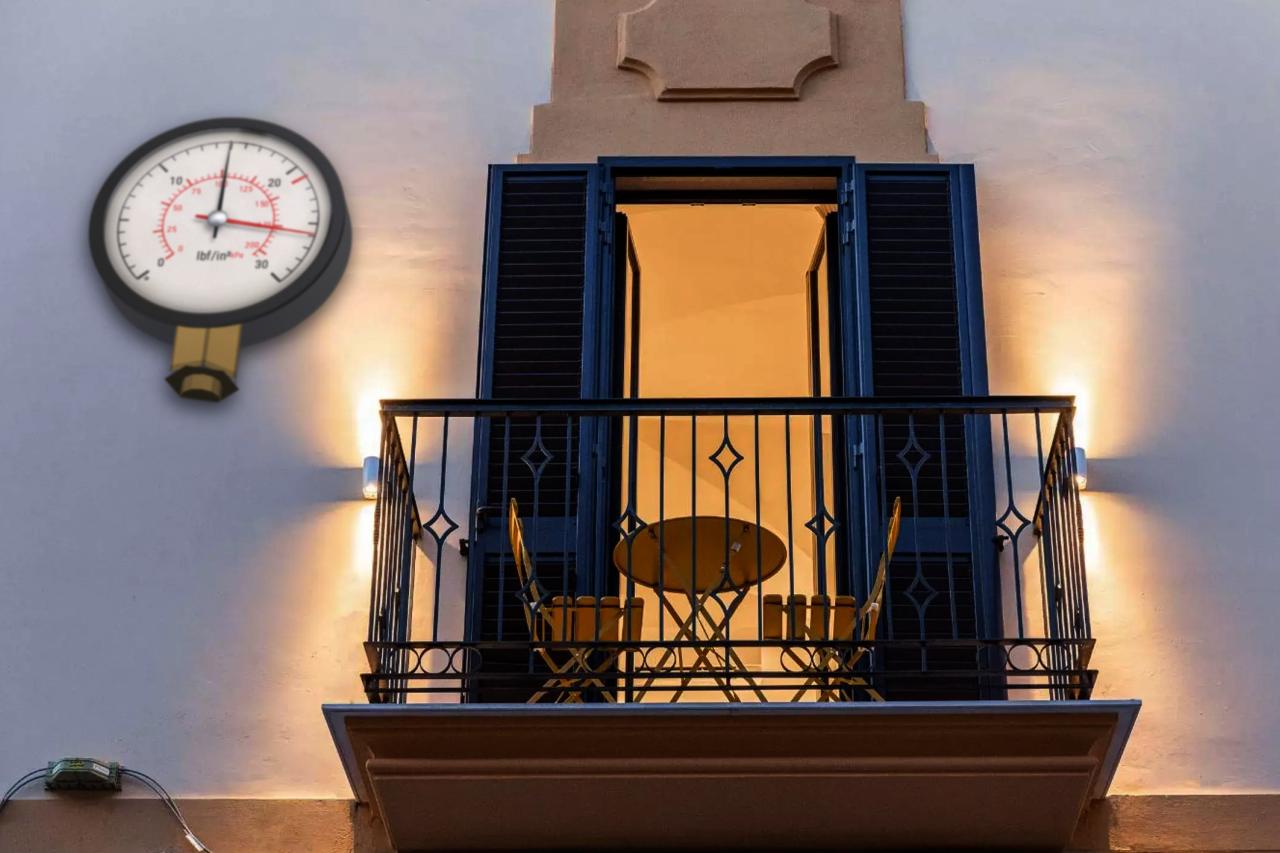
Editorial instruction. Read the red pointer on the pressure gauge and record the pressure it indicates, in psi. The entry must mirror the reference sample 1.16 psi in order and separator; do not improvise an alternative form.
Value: 26 psi
